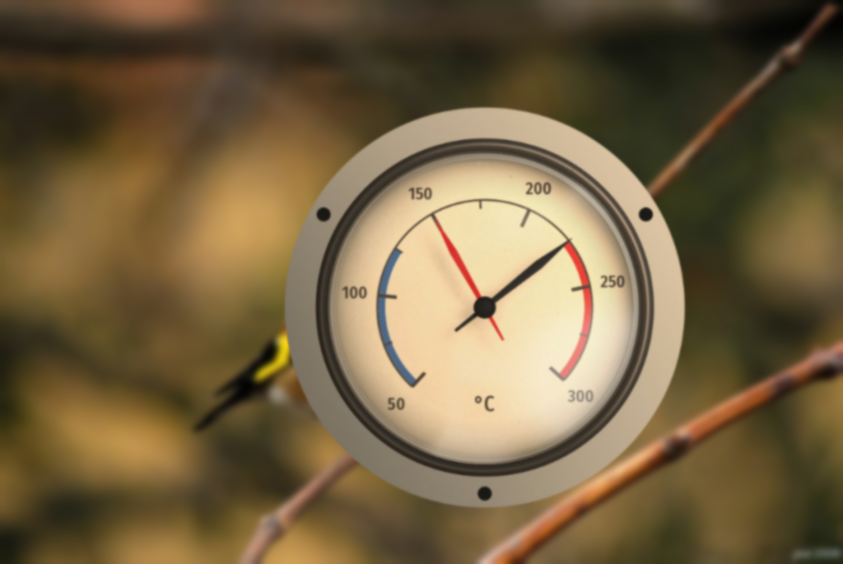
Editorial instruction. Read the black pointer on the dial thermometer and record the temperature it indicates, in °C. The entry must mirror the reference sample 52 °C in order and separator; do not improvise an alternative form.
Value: 225 °C
